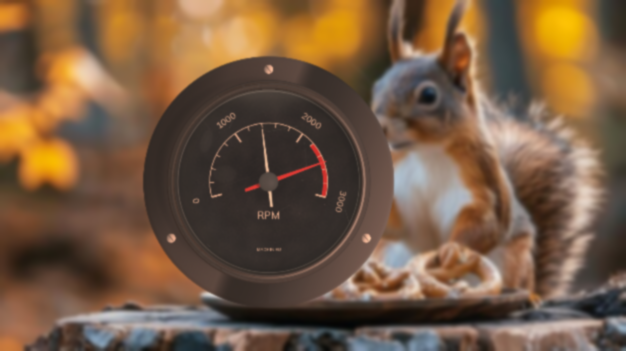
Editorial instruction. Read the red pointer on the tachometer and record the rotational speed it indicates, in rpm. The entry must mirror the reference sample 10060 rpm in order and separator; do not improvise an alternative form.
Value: 2500 rpm
